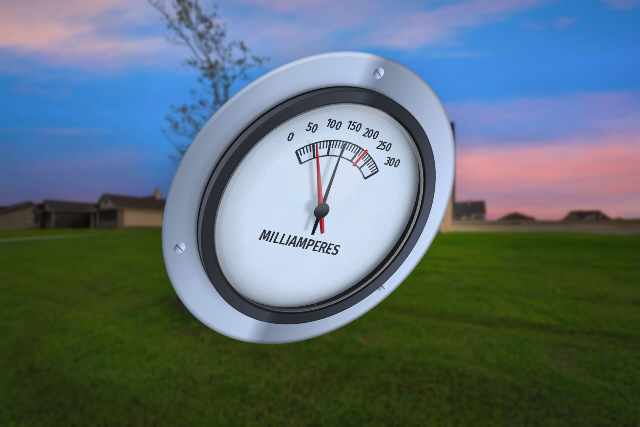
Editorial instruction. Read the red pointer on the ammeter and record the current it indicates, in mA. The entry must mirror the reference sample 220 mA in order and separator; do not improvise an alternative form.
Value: 50 mA
